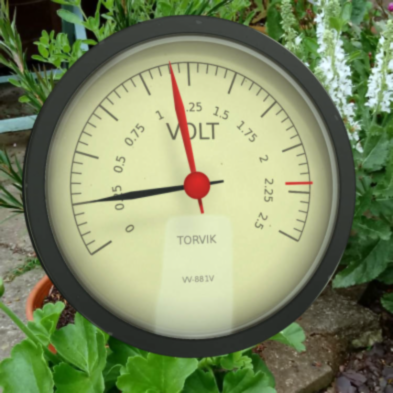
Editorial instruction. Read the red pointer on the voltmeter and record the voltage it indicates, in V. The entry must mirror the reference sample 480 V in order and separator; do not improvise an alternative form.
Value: 1.15 V
